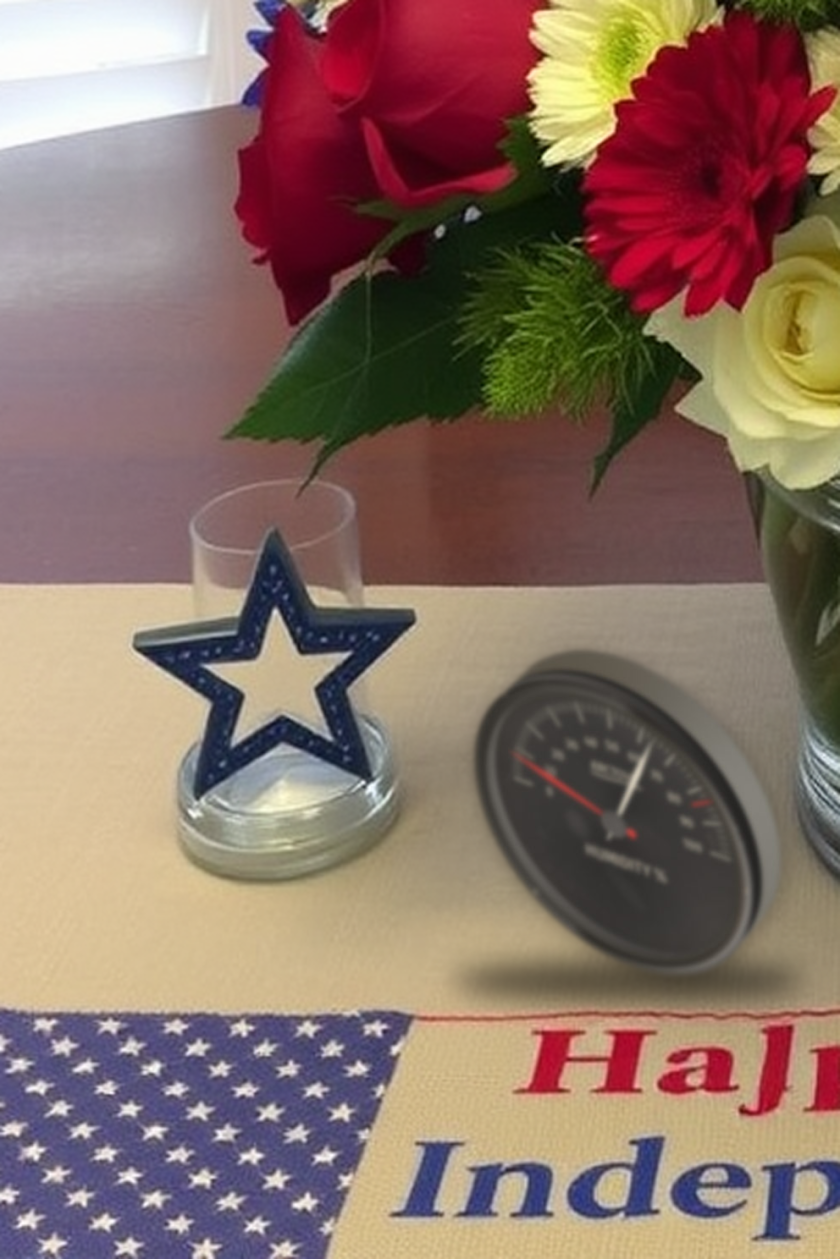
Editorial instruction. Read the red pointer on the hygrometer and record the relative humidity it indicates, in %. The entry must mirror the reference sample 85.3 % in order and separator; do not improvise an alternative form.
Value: 10 %
